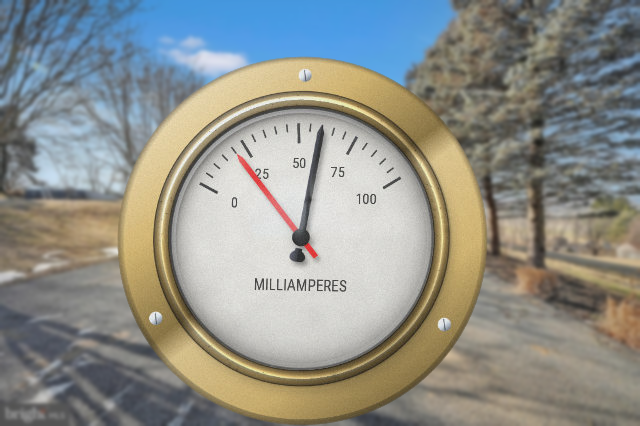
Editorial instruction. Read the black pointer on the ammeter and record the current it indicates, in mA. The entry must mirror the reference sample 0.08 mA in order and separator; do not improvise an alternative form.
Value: 60 mA
